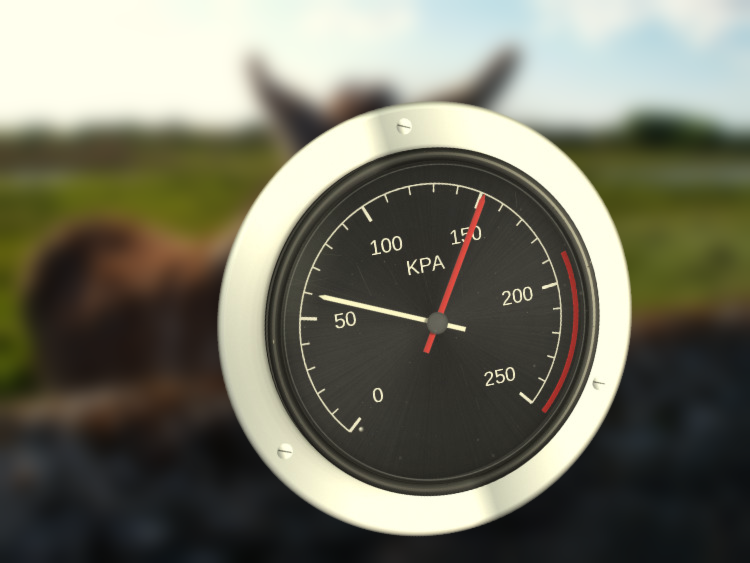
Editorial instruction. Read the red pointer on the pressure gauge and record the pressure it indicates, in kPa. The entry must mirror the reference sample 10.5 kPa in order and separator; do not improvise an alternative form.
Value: 150 kPa
